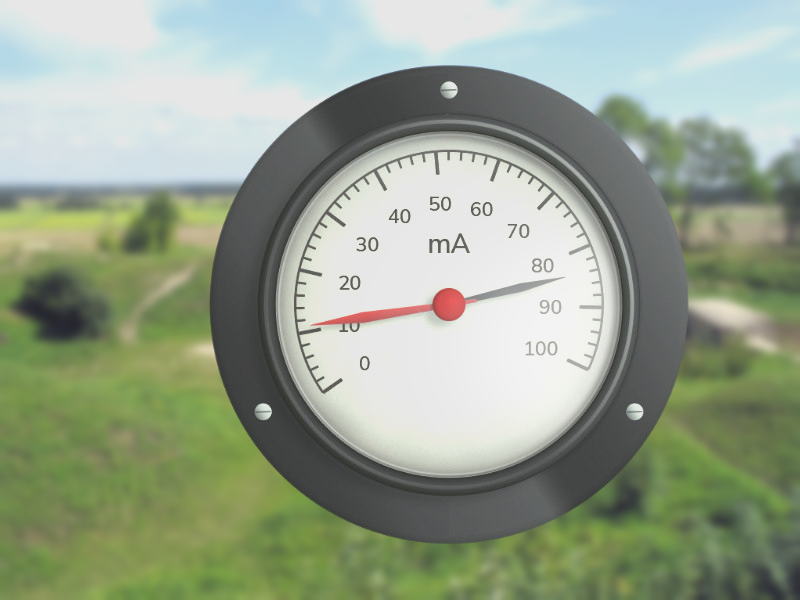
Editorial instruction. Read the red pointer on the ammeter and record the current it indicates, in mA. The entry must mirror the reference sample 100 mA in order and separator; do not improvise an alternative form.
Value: 11 mA
